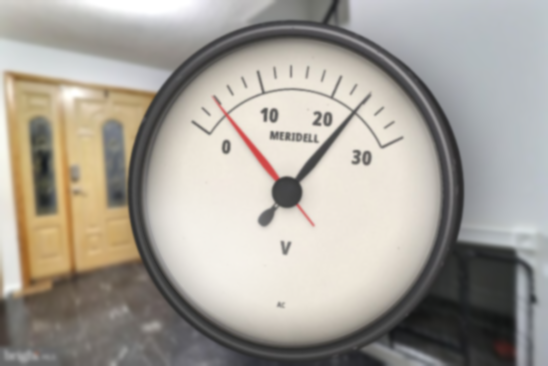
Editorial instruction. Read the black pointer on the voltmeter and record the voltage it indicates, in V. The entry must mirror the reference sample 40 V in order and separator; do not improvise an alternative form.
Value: 24 V
